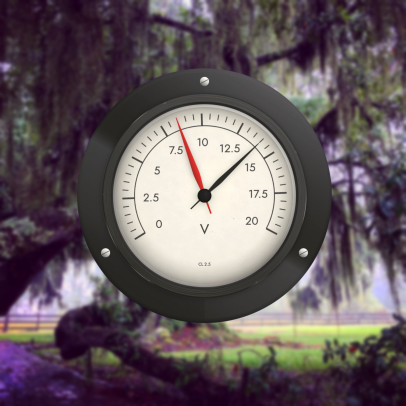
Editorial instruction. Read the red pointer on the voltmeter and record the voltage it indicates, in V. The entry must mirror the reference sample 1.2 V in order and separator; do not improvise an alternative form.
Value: 8.5 V
